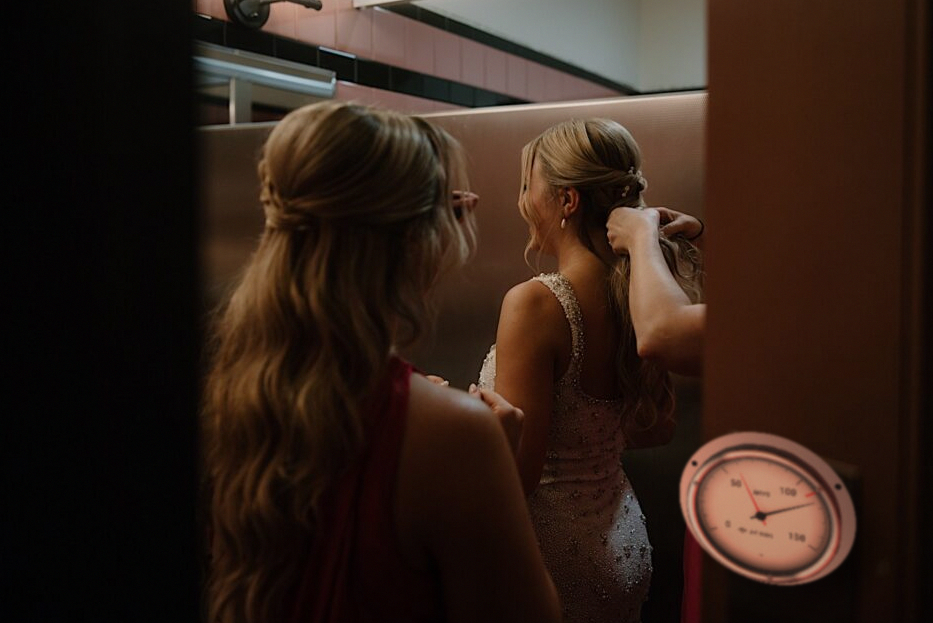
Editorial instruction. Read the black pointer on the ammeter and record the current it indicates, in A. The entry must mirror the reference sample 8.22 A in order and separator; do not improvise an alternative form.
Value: 115 A
